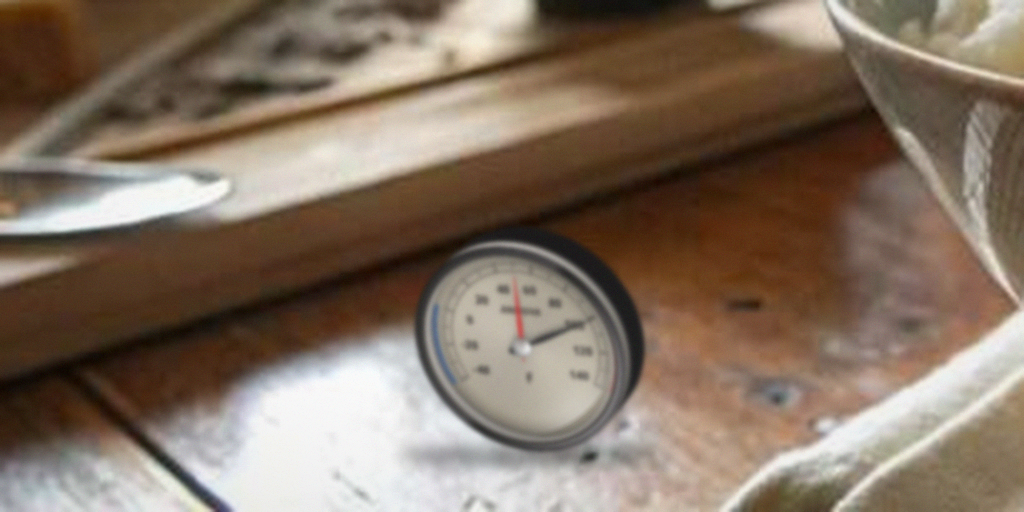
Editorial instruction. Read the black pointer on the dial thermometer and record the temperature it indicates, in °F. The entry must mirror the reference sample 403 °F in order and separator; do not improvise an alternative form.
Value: 100 °F
